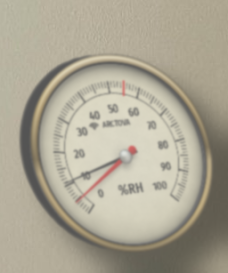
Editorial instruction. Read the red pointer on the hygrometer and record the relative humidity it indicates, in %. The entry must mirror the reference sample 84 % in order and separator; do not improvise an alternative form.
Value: 5 %
